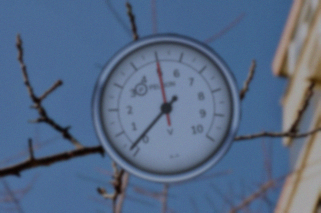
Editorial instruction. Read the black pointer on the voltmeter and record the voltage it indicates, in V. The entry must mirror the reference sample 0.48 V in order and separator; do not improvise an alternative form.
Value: 0.25 V
